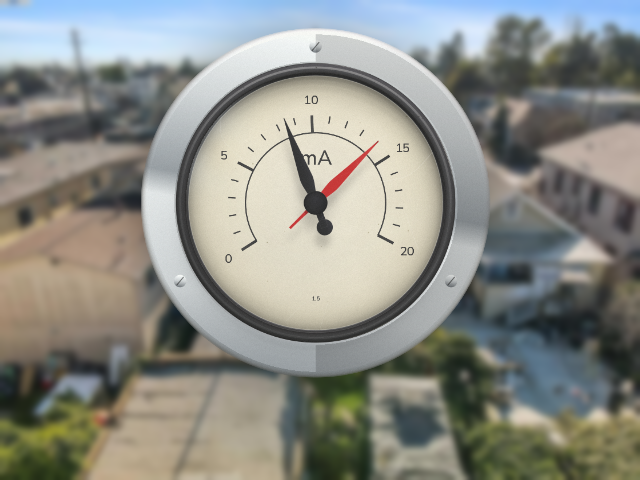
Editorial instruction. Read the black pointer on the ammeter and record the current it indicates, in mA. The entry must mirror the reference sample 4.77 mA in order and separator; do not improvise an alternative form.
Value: 8.5 mA
